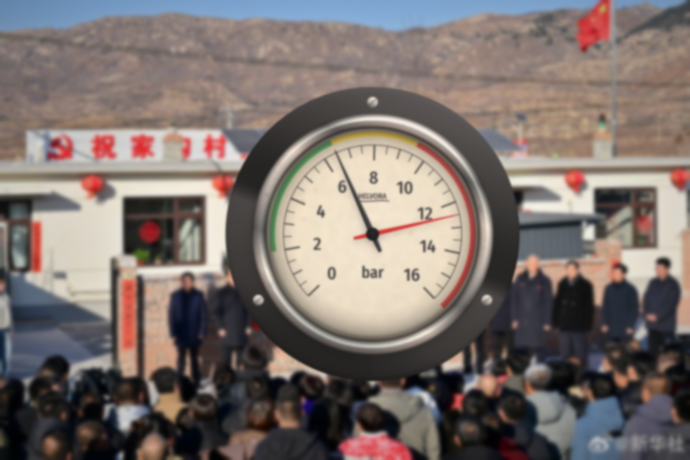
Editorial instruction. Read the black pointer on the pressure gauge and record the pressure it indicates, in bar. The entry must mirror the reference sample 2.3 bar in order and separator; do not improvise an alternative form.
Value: 6.5 bar
